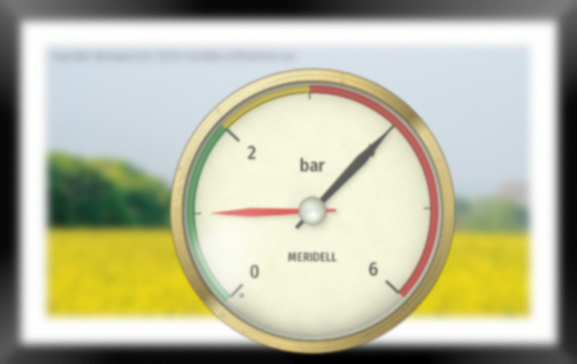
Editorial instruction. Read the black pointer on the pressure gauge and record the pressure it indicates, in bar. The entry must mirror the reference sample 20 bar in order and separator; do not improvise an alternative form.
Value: 4 bar
